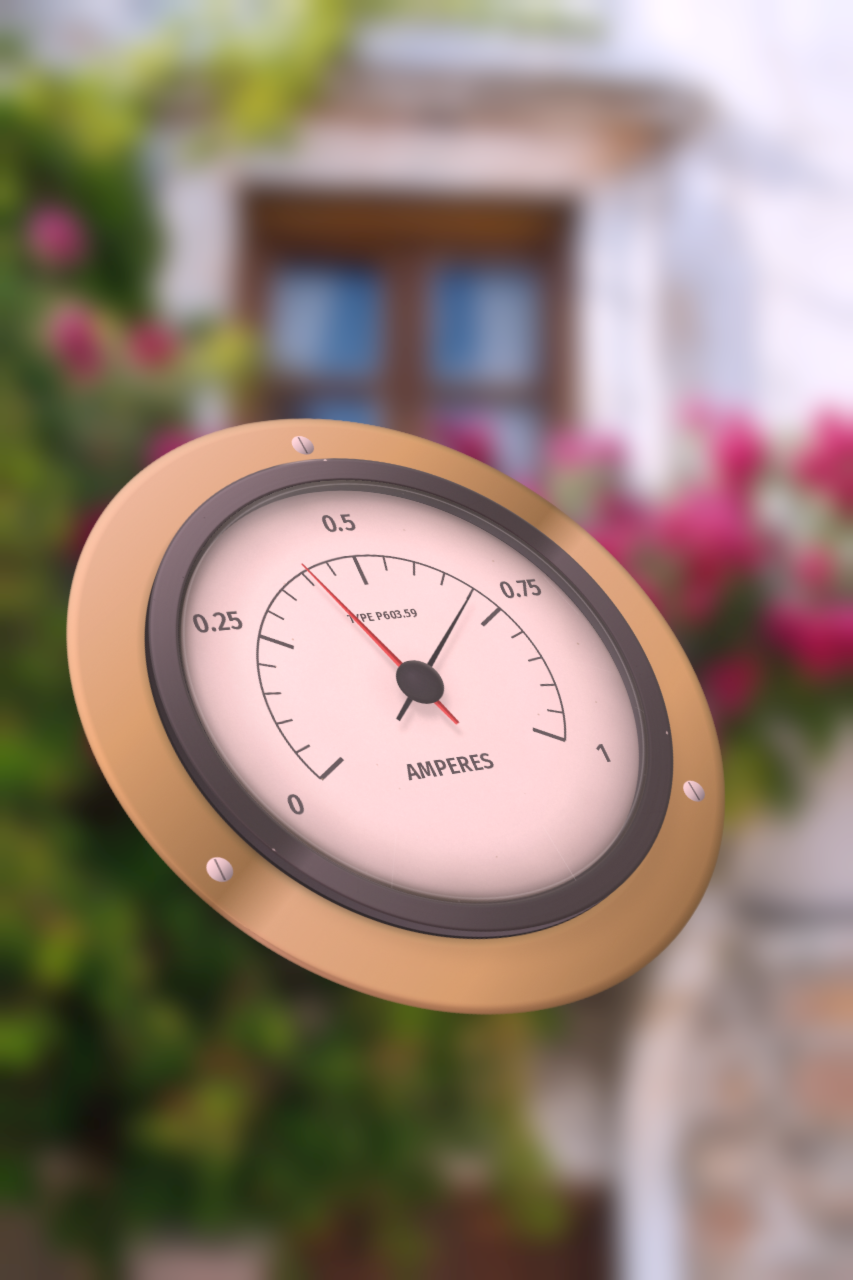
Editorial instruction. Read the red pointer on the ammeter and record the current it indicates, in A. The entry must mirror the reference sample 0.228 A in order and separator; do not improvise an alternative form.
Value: 0.4 A
